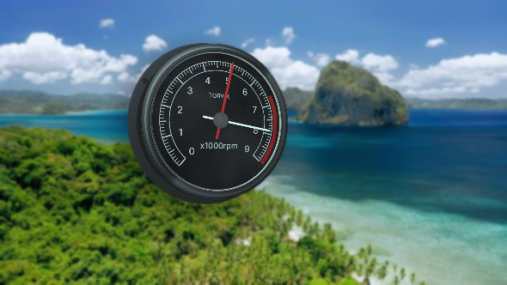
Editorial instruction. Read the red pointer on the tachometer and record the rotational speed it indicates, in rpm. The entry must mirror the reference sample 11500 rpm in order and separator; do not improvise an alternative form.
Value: 5000 rpm
